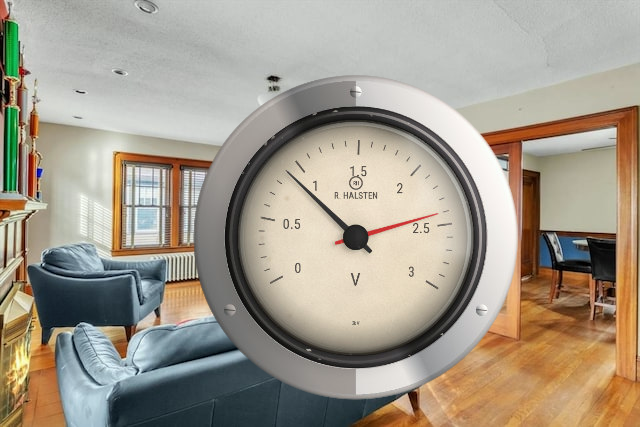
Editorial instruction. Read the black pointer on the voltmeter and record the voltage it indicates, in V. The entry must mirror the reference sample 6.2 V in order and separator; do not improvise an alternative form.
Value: 0.9 V
